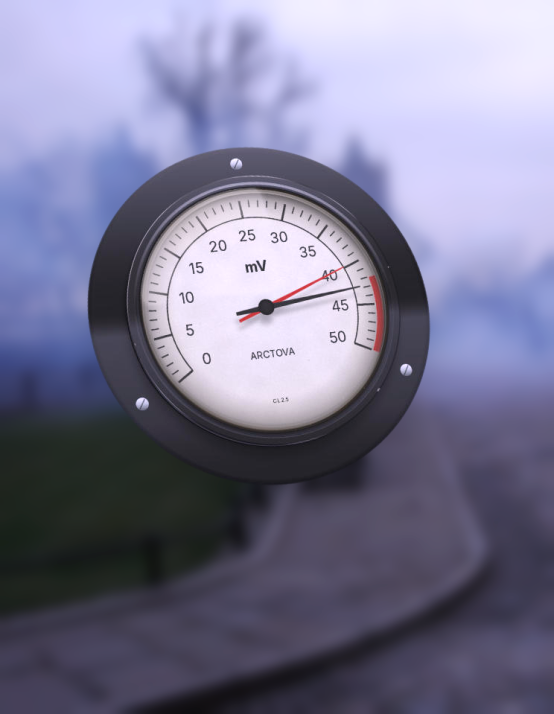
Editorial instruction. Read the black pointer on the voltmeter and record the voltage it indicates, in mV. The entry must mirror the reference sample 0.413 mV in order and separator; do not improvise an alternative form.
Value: 43 mV
